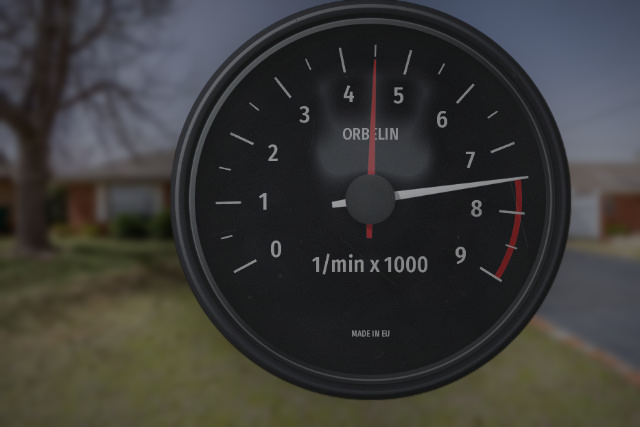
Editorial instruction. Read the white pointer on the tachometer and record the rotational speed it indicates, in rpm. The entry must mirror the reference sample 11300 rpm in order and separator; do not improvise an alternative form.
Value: 7500 rpm
